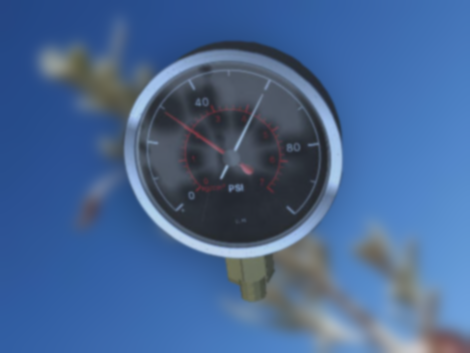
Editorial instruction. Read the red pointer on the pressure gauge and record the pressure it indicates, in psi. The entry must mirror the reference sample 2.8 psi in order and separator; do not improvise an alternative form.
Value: 30 psi
